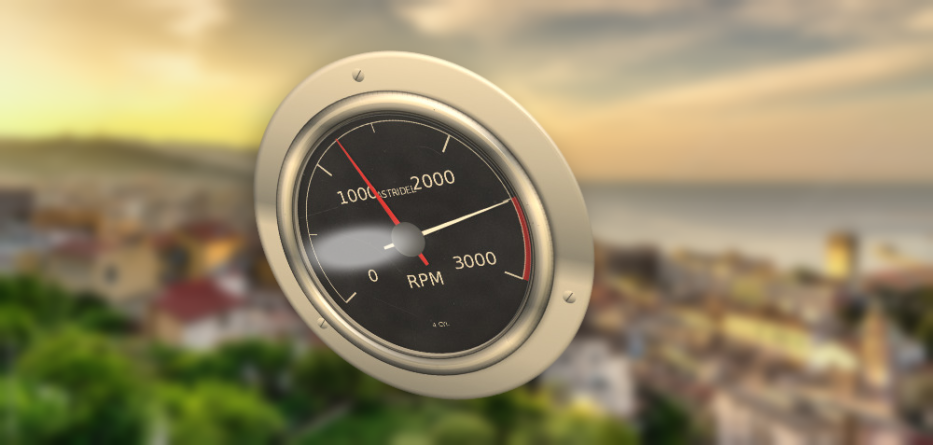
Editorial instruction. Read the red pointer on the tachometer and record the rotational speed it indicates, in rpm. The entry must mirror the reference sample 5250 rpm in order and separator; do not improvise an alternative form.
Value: 1250 rpm
